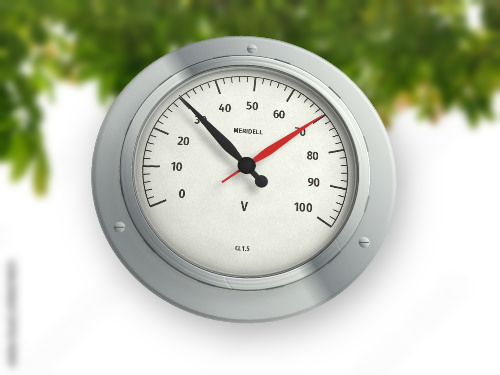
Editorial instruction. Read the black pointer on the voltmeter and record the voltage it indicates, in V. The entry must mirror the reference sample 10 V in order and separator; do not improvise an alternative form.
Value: 30 V
